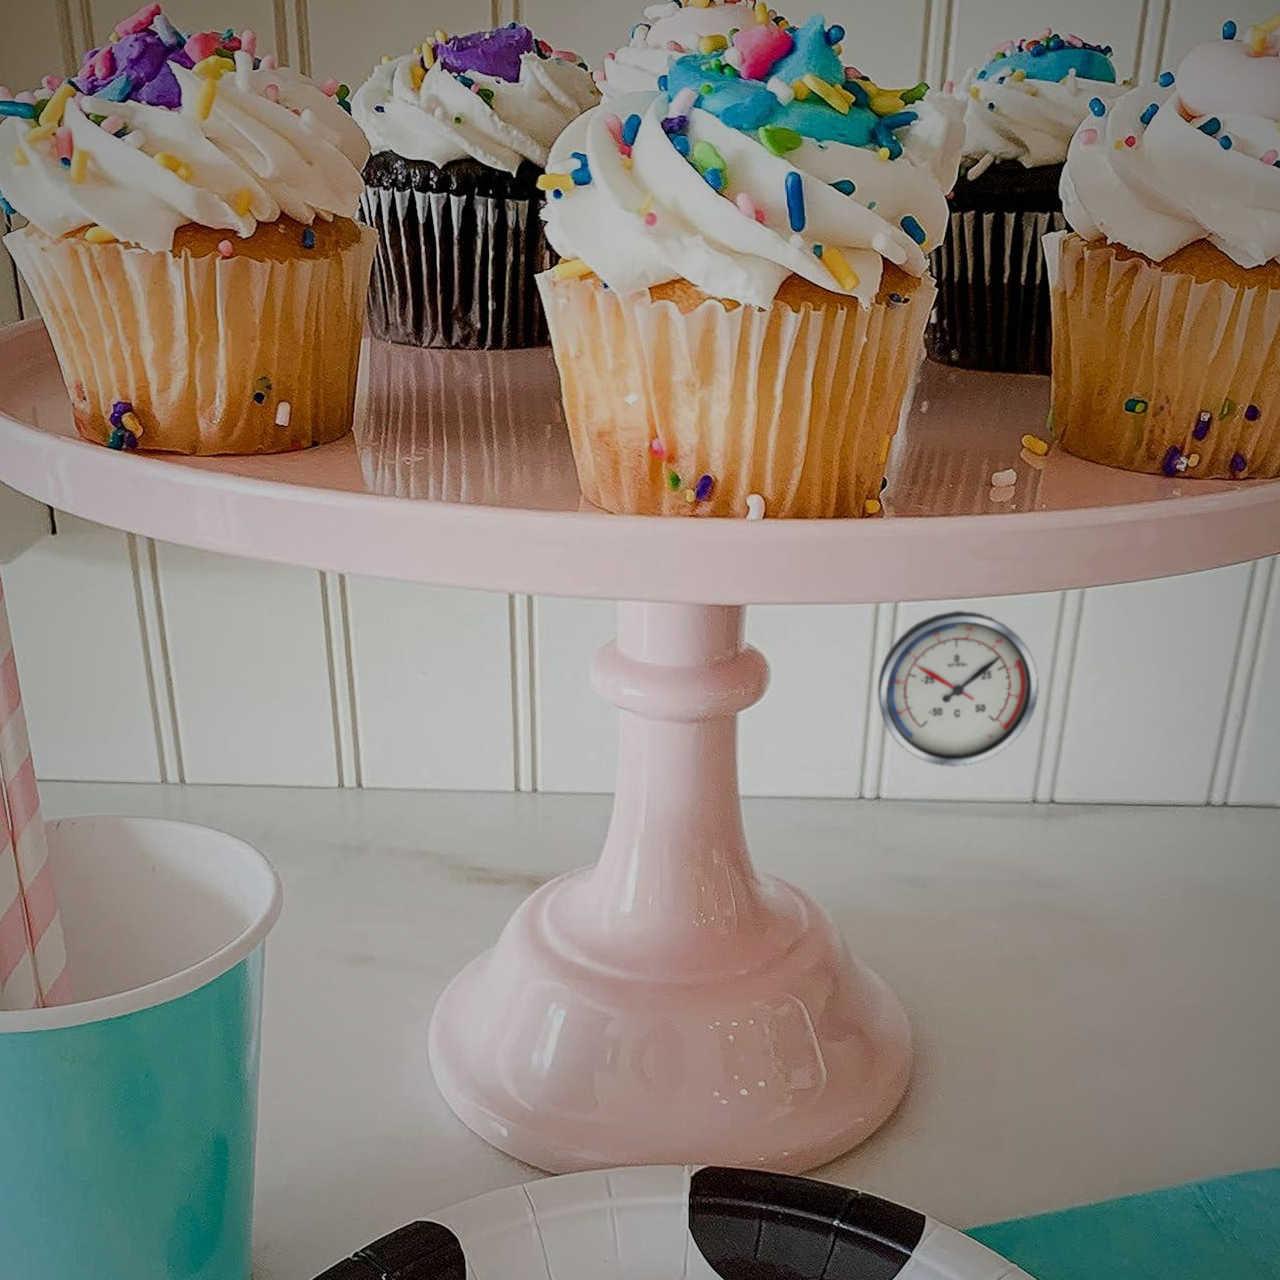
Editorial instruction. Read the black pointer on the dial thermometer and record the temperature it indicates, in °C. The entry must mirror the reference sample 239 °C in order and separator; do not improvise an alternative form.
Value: 20 °C
